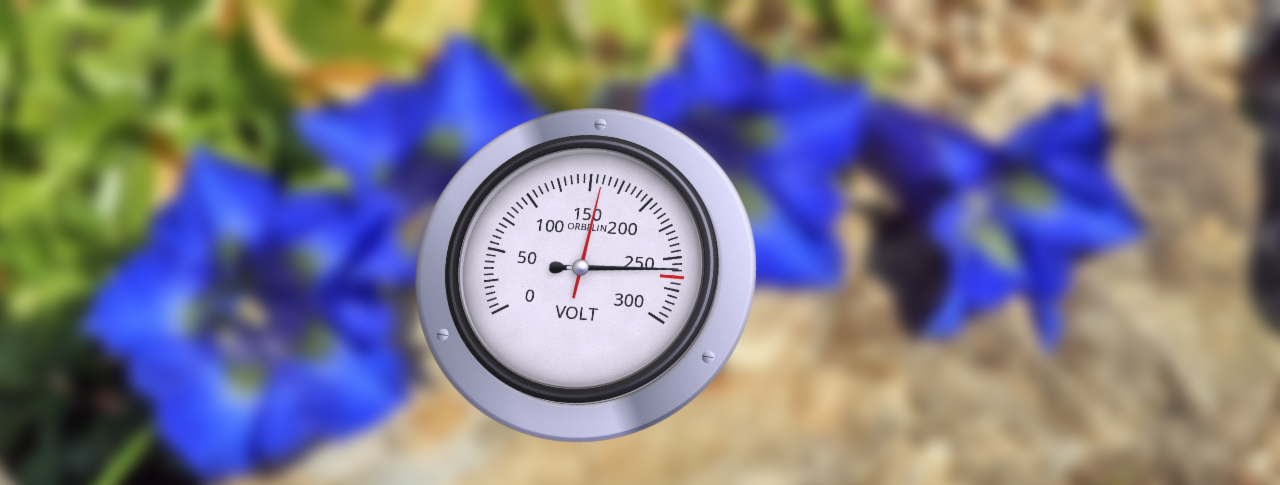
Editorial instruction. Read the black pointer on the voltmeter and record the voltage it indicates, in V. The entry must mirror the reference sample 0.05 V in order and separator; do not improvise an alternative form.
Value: 260 V
